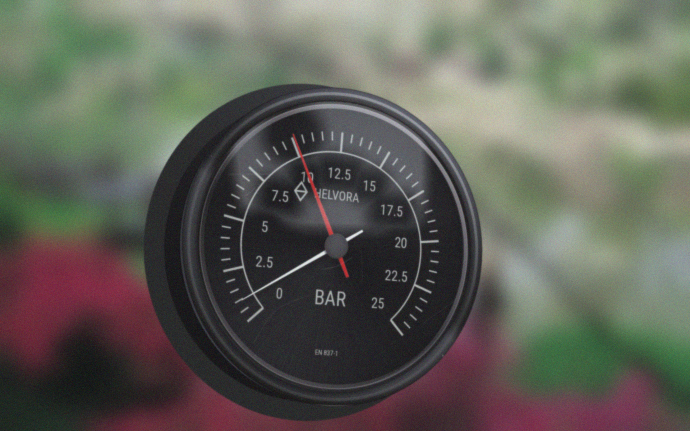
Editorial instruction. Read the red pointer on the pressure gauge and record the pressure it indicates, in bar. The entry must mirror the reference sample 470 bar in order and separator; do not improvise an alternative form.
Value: 10 bar
